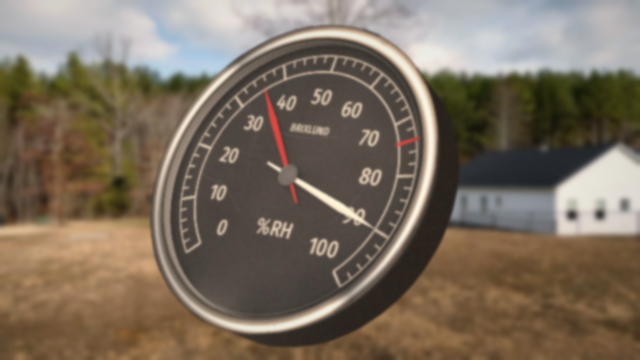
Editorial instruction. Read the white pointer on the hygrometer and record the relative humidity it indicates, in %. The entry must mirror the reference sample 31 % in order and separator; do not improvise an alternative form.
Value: 90 %
